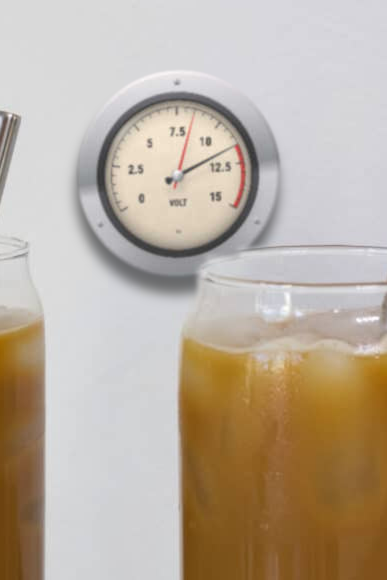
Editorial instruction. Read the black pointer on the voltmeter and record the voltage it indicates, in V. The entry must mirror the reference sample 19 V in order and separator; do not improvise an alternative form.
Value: 11.5 V
